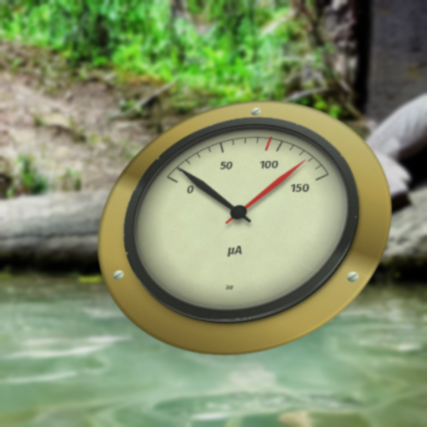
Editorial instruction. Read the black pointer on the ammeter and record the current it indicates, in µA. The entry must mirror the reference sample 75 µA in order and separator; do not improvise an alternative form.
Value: 10 µA
